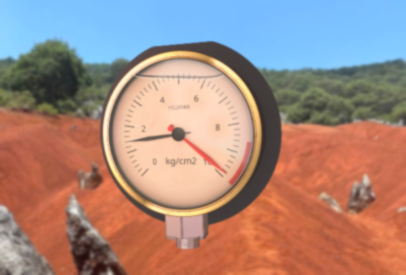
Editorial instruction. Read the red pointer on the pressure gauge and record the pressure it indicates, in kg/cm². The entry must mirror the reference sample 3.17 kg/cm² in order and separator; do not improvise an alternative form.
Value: 9.8 kg/cm²
